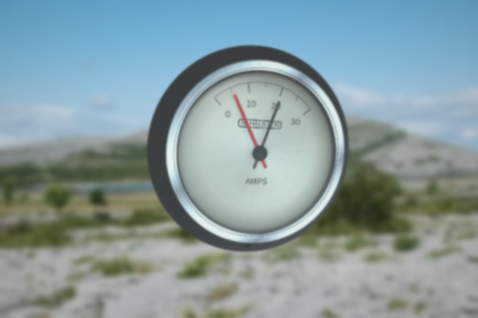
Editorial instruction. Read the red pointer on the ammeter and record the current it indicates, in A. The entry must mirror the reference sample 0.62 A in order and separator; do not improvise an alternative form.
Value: 5 A
